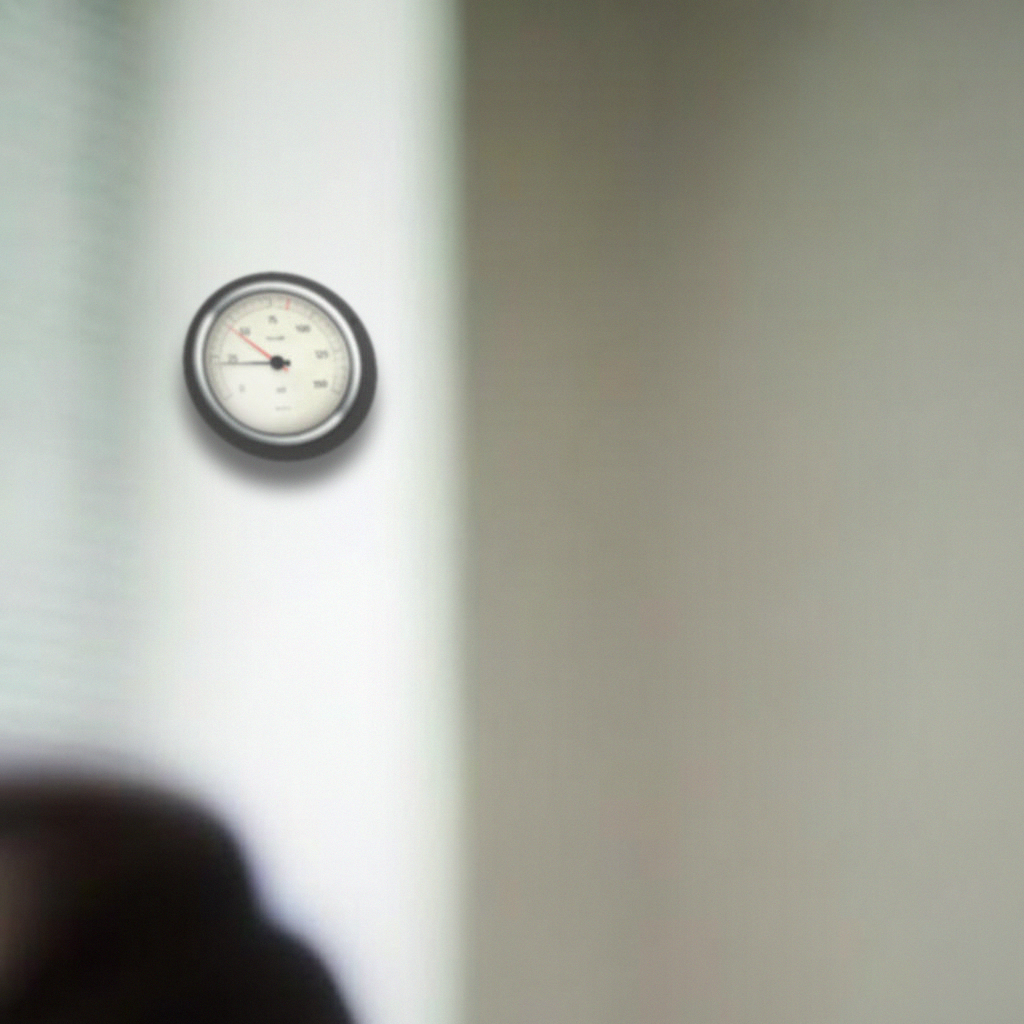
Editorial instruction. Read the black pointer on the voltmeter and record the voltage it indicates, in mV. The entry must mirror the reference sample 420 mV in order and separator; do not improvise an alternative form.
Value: 20 mV
